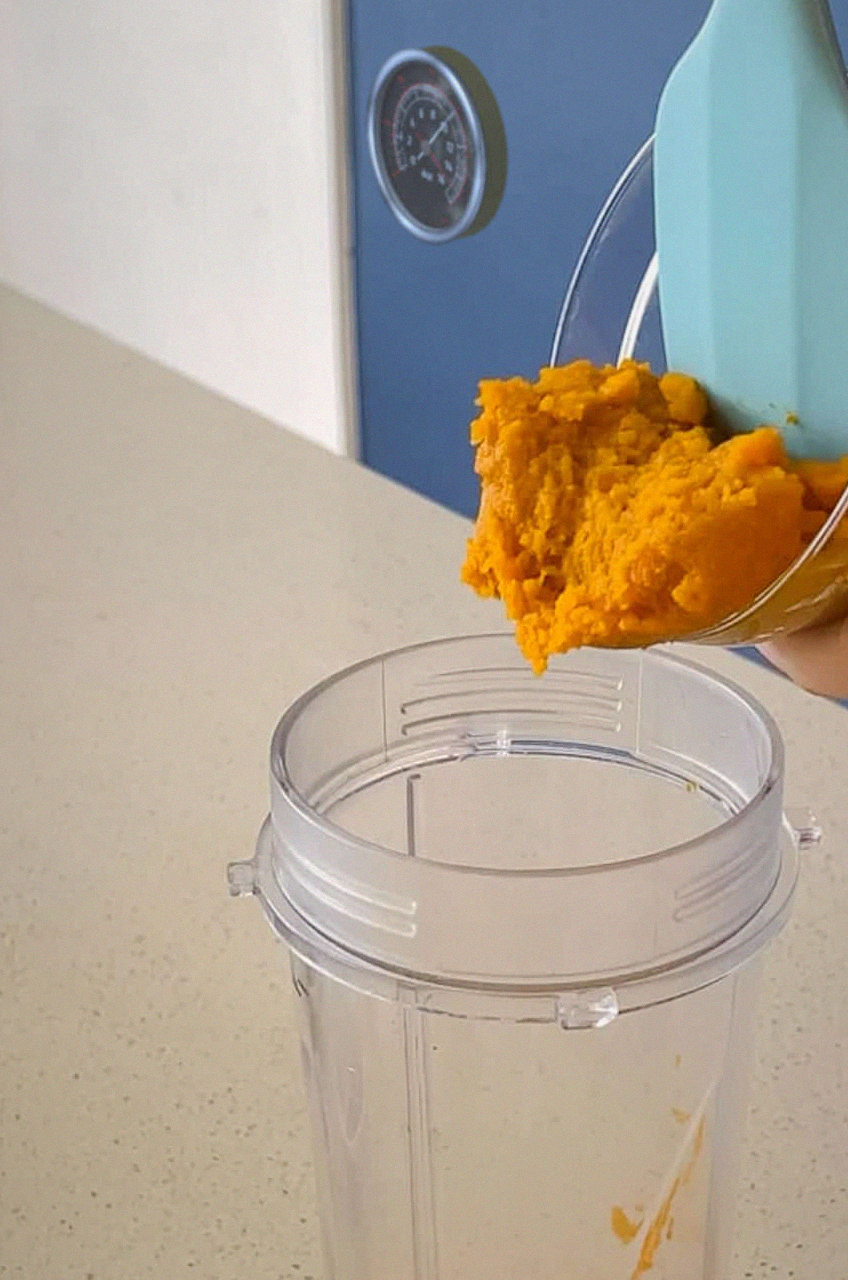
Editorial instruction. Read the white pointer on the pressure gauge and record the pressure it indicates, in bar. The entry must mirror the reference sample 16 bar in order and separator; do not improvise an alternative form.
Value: 10 bar
